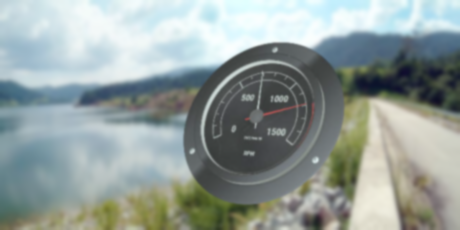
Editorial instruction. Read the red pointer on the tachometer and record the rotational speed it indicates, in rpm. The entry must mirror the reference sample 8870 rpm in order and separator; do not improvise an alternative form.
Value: 1200 rpm
